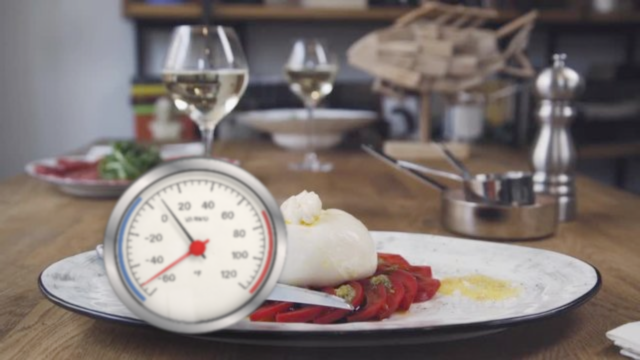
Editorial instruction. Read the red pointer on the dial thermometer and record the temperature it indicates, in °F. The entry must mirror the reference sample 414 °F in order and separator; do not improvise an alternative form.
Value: -52 °F
